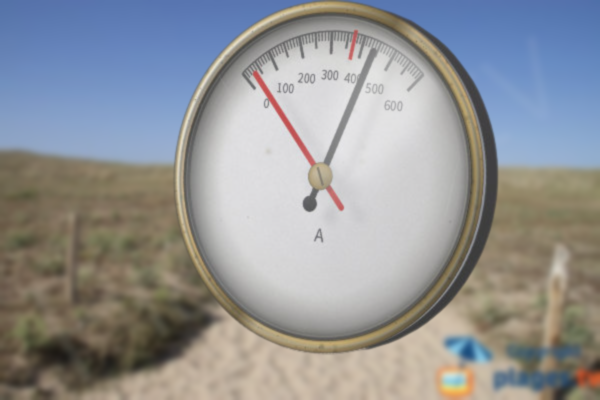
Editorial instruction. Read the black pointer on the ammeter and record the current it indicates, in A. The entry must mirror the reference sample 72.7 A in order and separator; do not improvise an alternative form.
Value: 450 A
